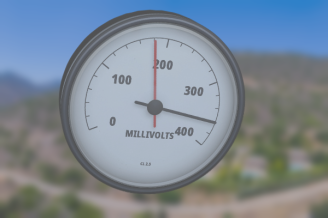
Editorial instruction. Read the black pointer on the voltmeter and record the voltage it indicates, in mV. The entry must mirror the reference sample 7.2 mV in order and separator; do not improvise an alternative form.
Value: 360 mV
